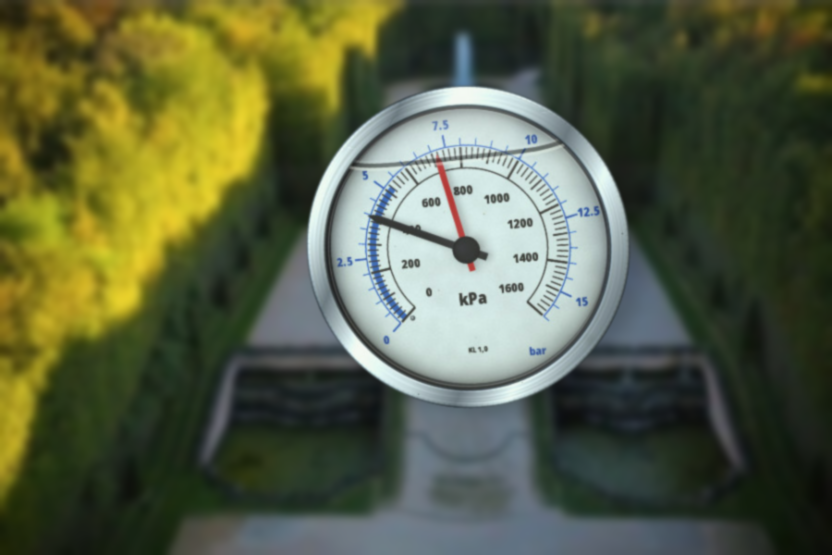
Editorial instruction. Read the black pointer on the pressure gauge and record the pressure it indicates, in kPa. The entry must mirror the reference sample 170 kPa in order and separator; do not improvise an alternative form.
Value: 400 kPa
